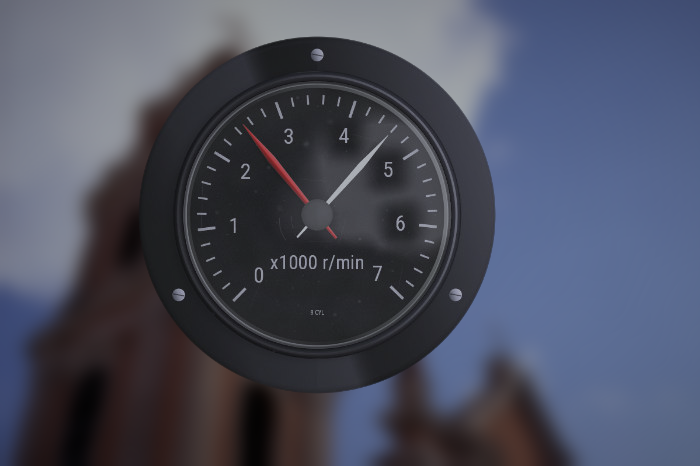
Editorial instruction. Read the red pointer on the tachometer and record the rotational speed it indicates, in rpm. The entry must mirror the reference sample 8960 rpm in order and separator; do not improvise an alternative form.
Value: 2500 rpm
